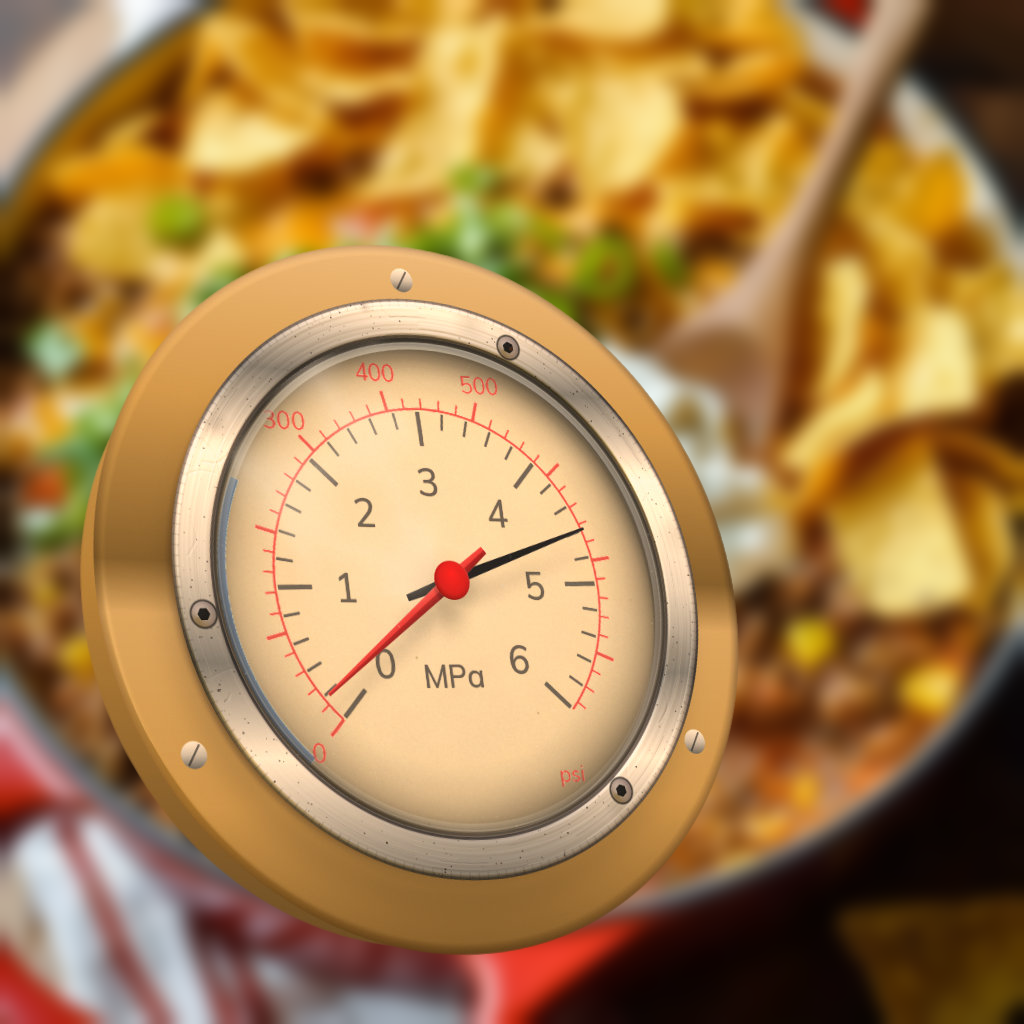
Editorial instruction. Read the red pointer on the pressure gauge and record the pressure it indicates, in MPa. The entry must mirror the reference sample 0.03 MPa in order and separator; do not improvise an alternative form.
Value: 0.2 MPa
